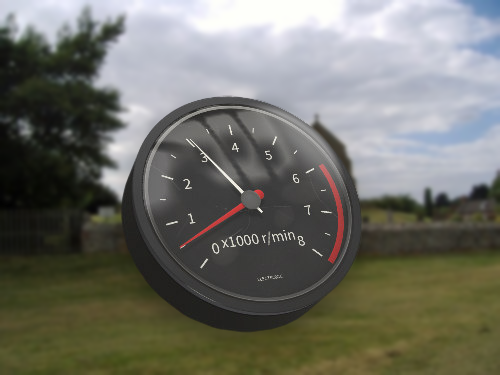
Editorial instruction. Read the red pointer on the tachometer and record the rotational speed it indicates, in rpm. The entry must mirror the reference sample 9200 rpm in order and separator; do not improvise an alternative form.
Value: 500 rpm
